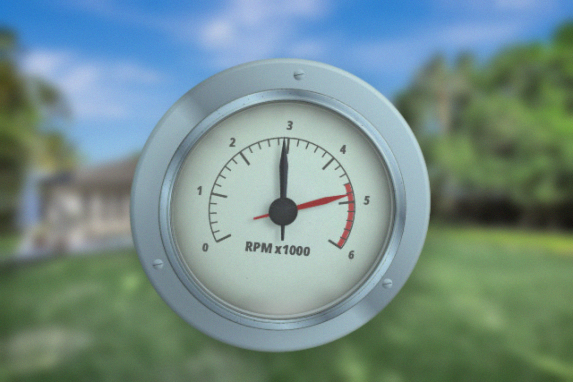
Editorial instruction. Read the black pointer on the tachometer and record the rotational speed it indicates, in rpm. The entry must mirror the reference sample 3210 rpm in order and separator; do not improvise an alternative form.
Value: 2900 rpm
